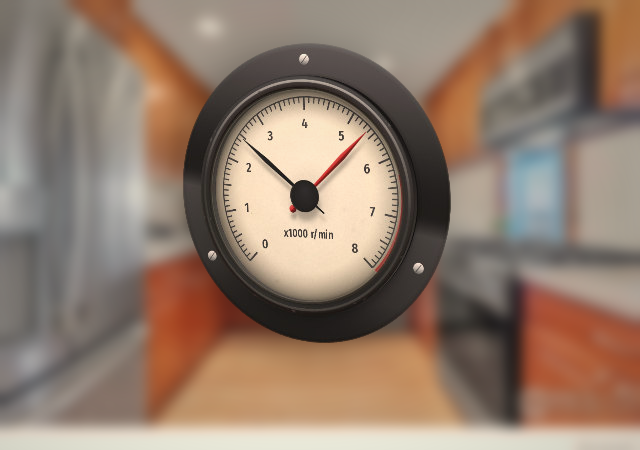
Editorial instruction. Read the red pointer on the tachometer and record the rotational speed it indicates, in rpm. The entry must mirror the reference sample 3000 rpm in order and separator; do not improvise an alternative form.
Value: 5400 rpm
